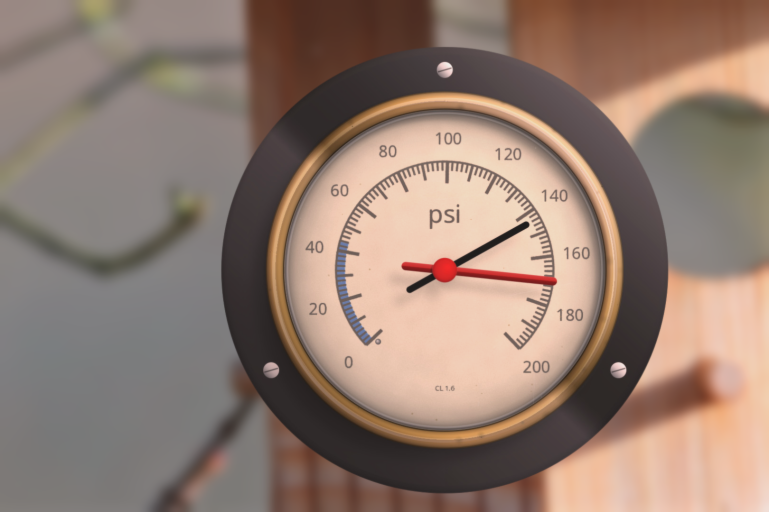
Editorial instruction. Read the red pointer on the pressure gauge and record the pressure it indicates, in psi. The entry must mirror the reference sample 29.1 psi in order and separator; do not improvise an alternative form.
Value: 170 psi
